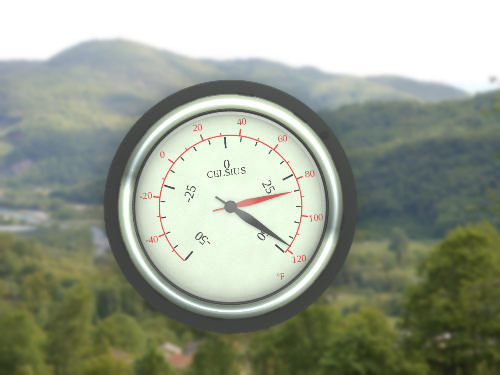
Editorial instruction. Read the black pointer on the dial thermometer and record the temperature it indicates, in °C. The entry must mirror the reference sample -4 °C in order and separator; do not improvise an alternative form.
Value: 47.5 °C
